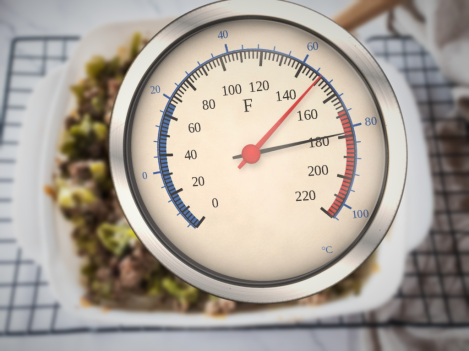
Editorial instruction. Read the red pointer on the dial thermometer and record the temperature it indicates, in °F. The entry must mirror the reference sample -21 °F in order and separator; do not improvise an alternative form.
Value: 150 °F
